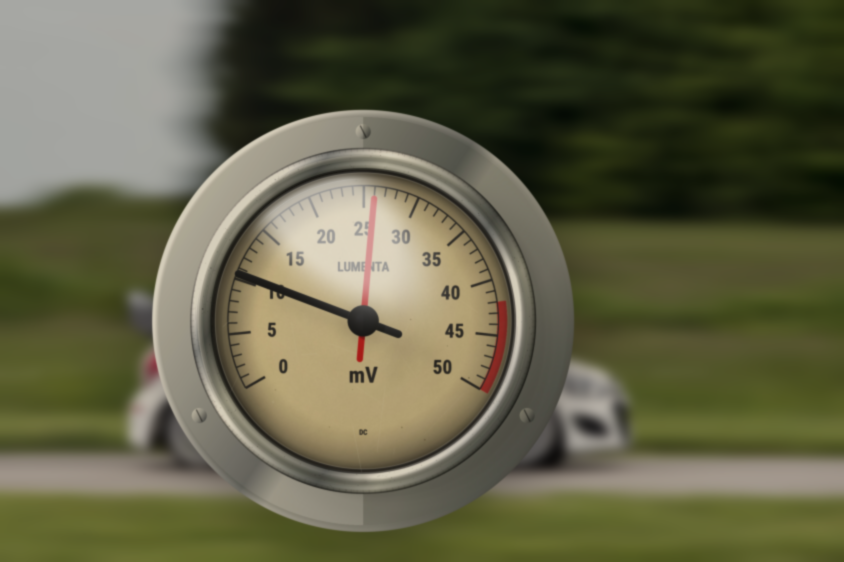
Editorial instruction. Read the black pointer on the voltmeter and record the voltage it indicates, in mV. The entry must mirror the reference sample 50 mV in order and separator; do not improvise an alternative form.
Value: 10.5 mV
